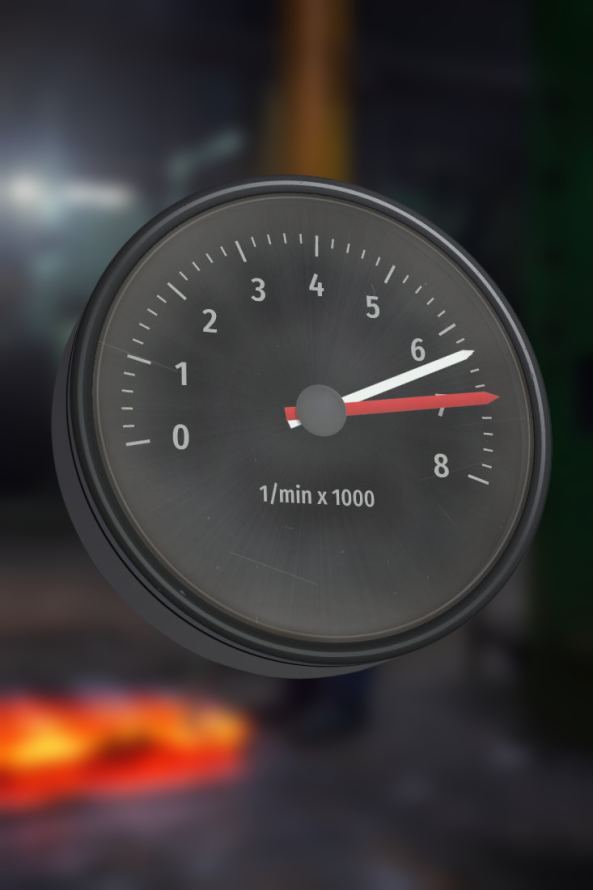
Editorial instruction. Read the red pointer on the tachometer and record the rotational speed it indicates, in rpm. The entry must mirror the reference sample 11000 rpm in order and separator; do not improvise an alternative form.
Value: 7000 rpm
